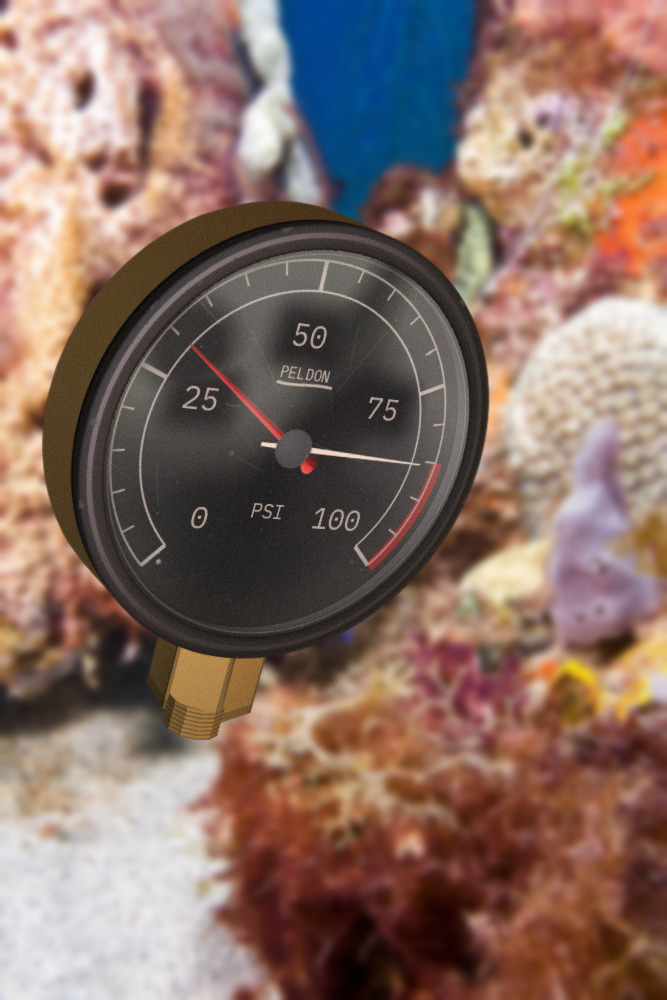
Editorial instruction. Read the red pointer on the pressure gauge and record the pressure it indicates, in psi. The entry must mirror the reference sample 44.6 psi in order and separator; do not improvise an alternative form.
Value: 30 psi
